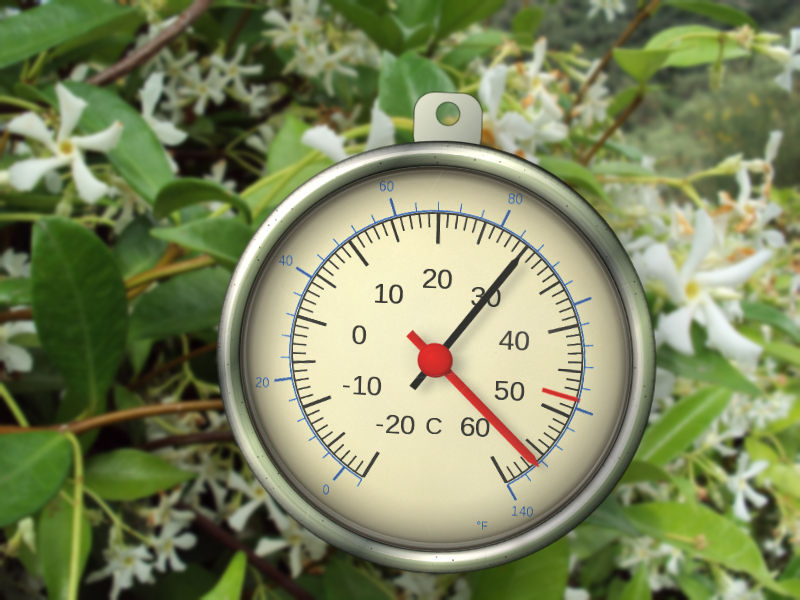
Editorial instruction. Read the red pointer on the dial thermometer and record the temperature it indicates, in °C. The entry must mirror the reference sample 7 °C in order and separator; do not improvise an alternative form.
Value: 56 °C
